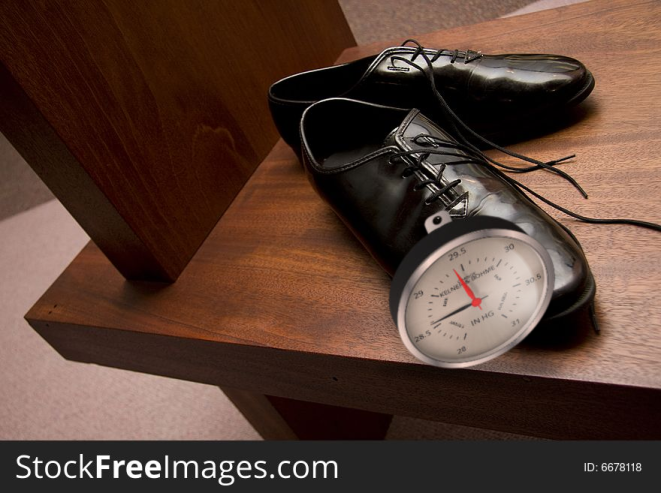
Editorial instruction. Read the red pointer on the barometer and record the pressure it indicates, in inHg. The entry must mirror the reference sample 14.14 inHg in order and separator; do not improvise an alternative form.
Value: 29.4 inHg
